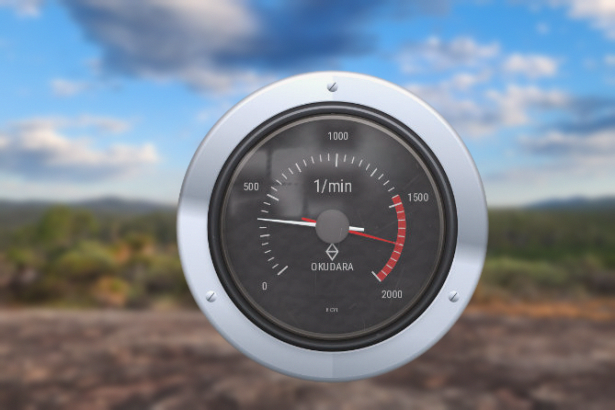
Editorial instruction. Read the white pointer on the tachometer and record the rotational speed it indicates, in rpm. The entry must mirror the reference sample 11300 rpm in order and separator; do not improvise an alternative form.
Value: 350 rpm
